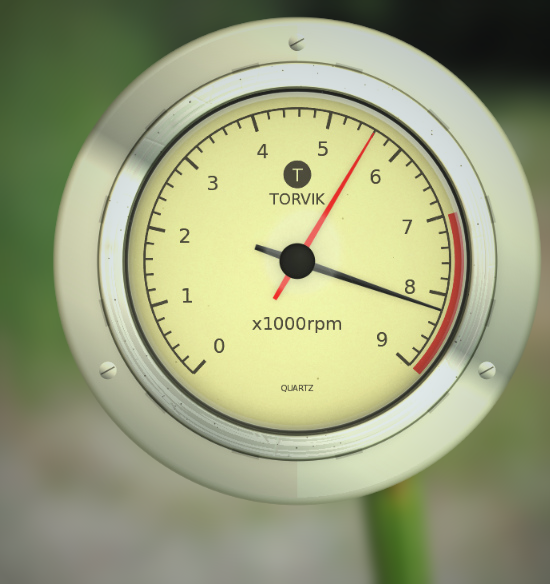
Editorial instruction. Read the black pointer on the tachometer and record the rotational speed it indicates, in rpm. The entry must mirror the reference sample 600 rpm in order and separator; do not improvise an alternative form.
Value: 8200 rpm
